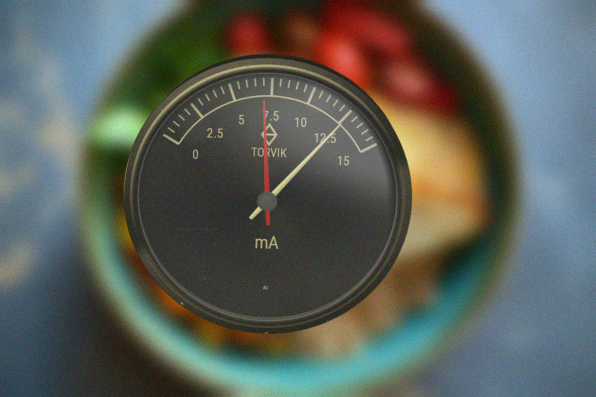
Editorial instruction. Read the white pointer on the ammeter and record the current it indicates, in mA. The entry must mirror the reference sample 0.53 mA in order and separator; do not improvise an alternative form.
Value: 12.5 mA
